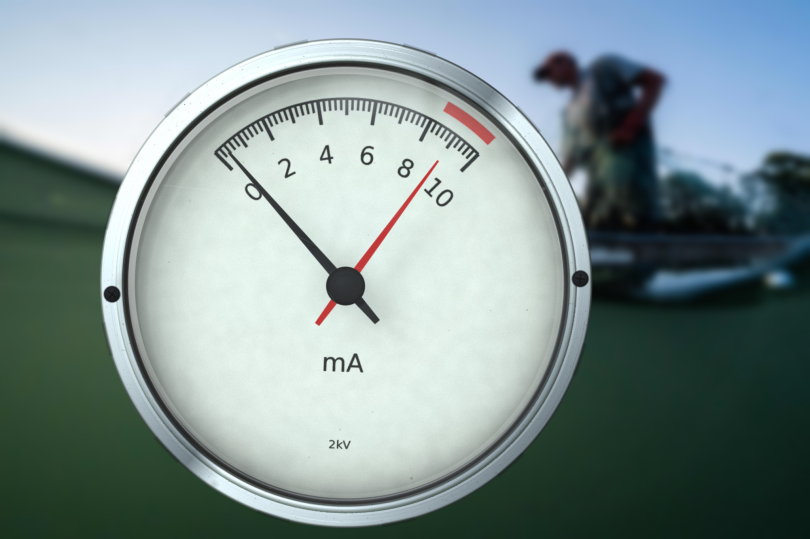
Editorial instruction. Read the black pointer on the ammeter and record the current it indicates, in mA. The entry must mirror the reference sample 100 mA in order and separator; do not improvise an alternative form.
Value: 0.4 mA
